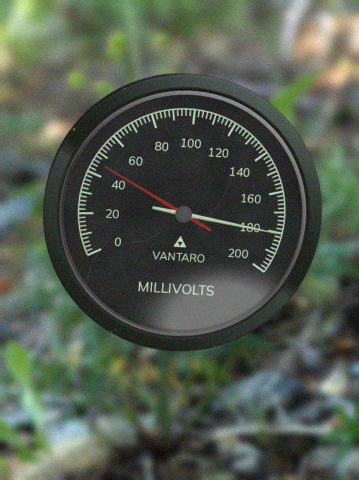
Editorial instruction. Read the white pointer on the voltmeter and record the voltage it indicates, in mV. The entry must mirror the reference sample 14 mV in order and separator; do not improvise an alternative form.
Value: 180 mV
